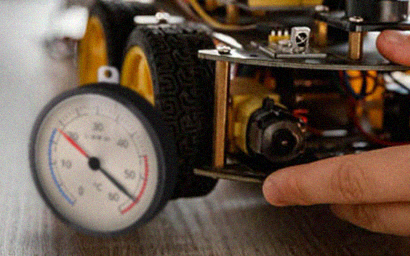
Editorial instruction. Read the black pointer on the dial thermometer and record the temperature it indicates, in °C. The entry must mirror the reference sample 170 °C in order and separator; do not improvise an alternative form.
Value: 55 °C
